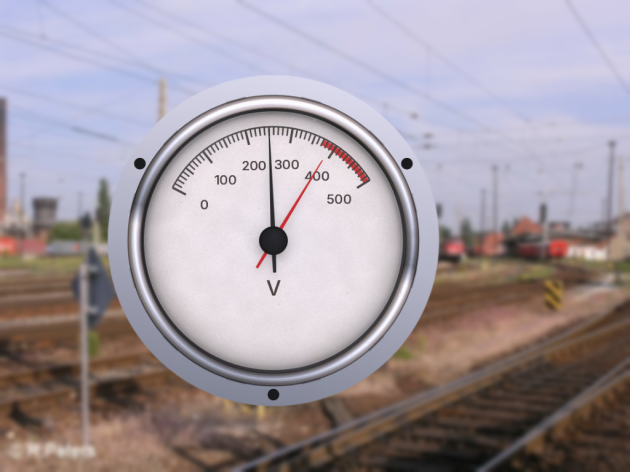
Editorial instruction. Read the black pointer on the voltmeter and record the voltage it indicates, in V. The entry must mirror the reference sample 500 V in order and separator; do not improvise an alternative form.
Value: 250 V
